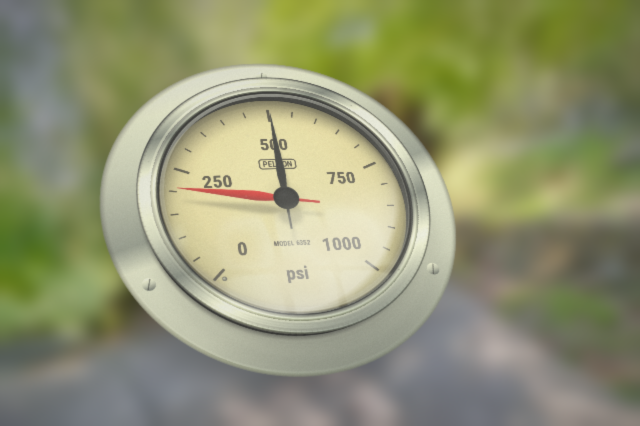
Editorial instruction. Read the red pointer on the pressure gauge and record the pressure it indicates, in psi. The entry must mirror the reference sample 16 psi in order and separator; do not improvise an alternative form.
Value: 200 psi
